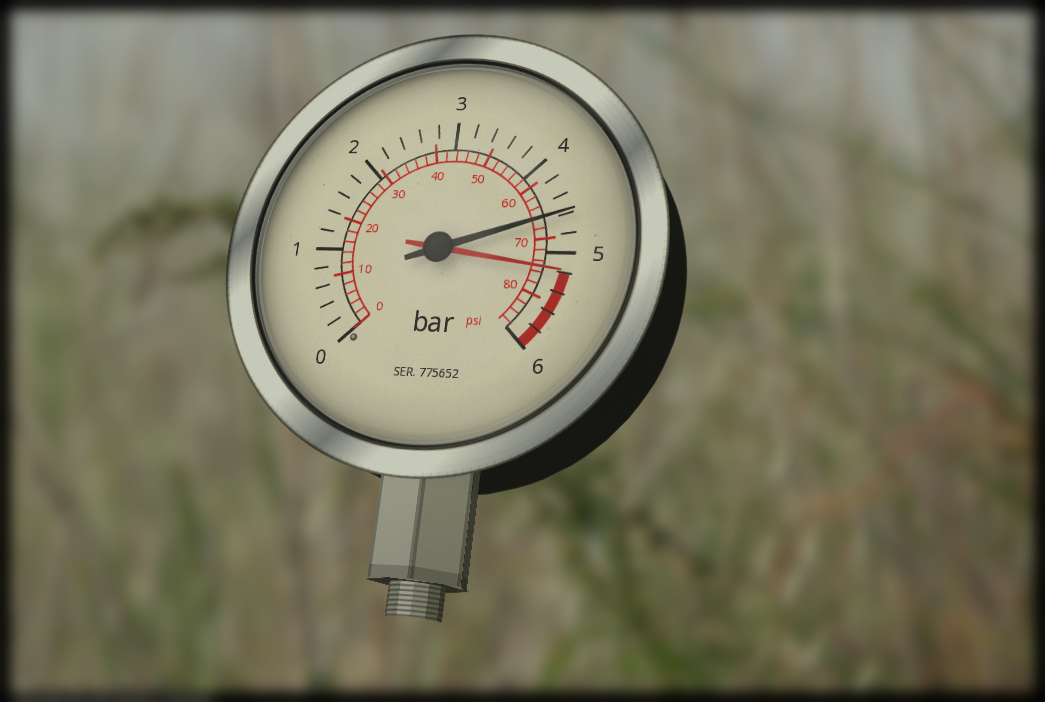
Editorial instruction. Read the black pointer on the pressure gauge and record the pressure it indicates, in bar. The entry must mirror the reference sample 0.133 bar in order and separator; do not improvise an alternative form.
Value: 4.6 bar
